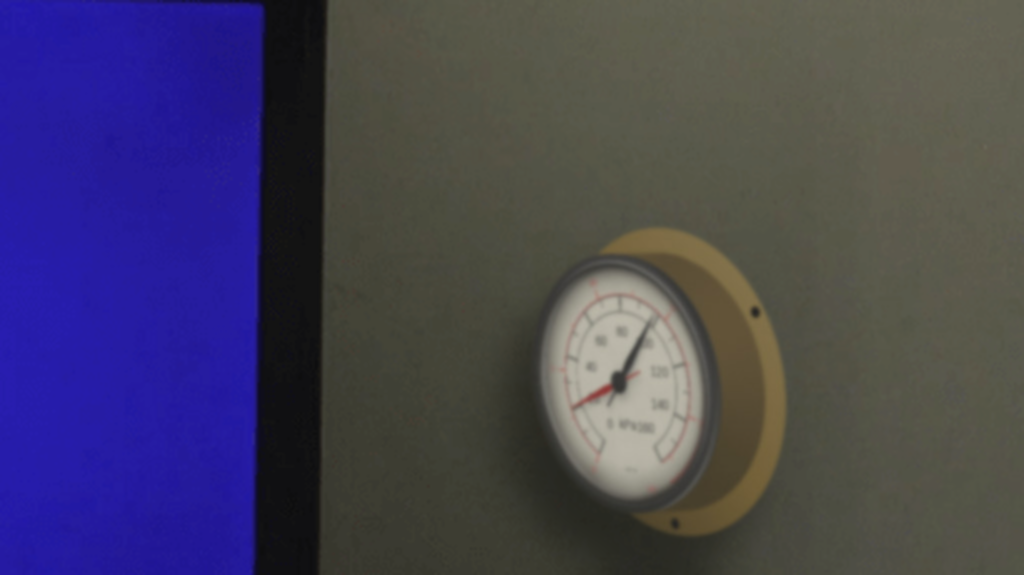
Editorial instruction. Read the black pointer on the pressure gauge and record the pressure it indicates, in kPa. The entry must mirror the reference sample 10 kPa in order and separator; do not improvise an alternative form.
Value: 100 kPa
